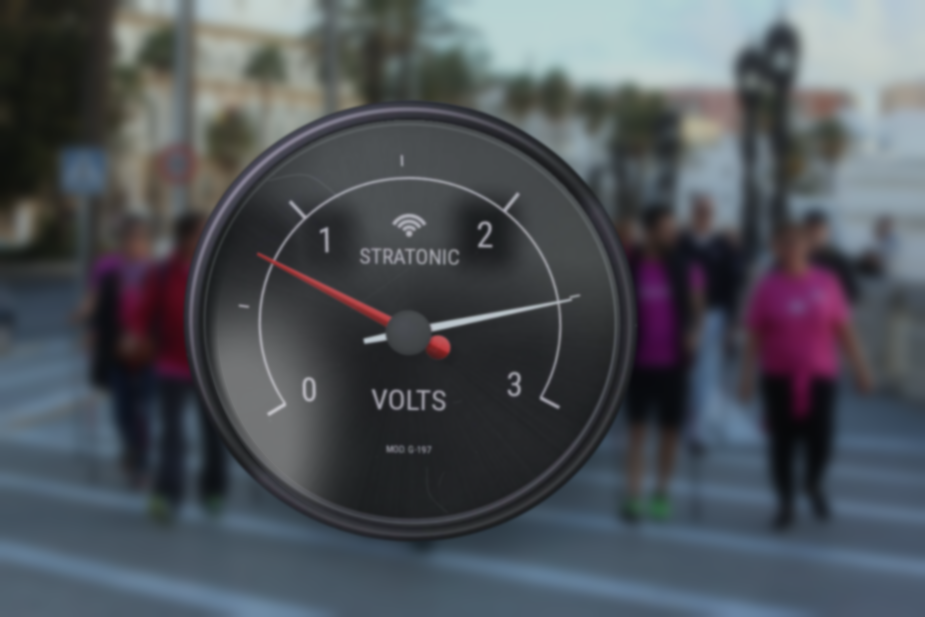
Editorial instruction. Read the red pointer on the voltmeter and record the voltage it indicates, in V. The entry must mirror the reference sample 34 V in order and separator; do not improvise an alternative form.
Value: 0.75 V
